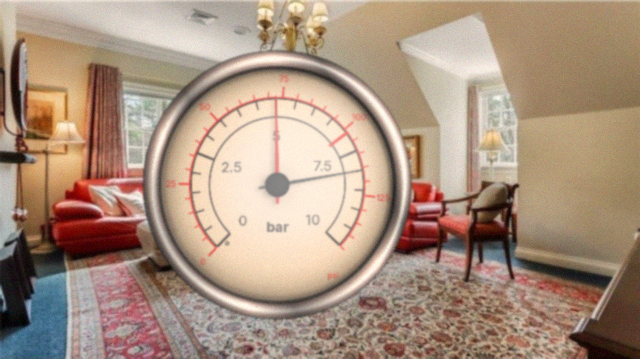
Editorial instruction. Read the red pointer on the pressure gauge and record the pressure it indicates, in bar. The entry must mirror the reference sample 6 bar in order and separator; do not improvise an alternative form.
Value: 5 bar
